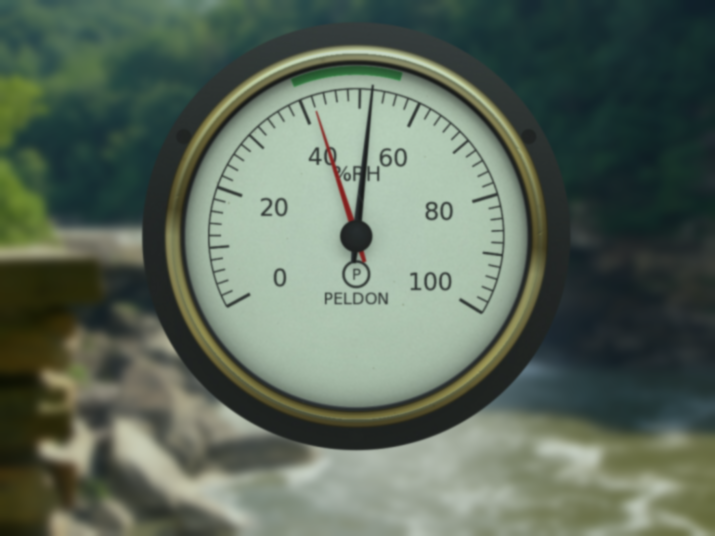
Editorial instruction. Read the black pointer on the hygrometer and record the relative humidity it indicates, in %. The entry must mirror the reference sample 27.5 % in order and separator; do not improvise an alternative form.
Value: 52 %
